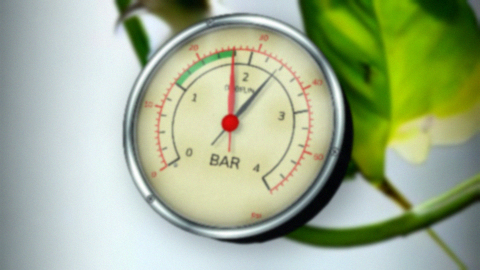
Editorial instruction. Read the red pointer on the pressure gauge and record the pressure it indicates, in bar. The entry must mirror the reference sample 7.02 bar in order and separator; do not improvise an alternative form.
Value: 1.8 bar
